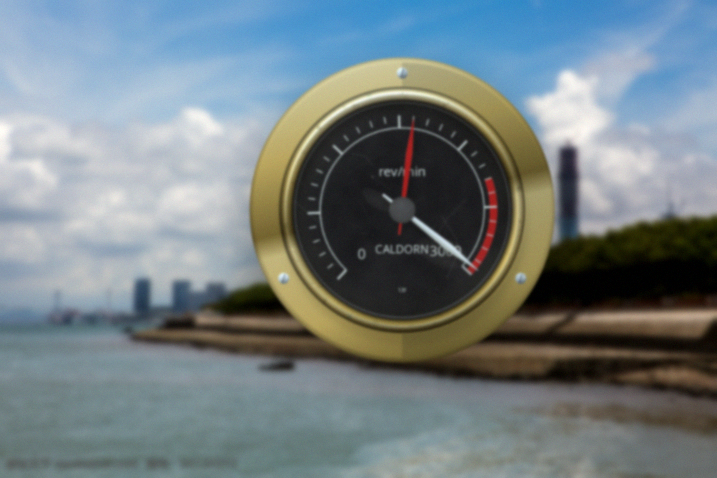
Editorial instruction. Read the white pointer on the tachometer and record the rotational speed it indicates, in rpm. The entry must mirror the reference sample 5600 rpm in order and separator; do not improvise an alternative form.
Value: 2950 rpm
